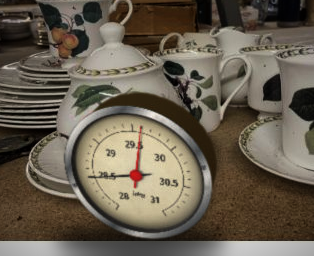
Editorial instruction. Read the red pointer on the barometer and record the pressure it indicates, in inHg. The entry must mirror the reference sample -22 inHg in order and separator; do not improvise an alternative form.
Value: 29.6 inHg
